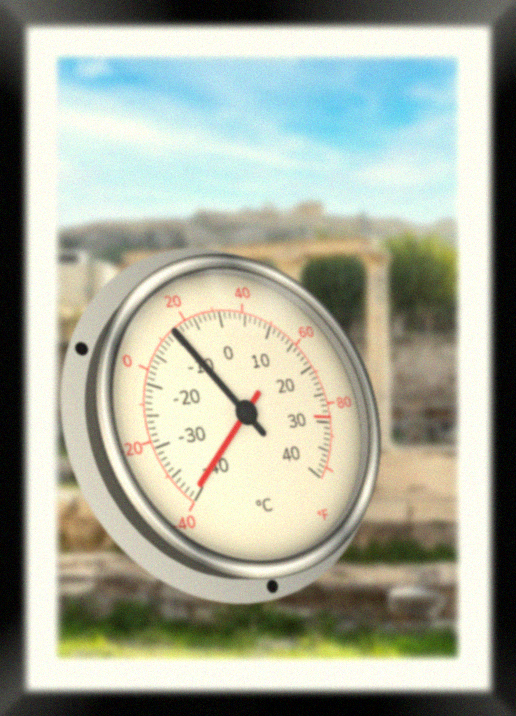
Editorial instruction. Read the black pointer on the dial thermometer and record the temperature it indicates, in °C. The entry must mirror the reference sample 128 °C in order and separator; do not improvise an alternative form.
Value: -10 °C
